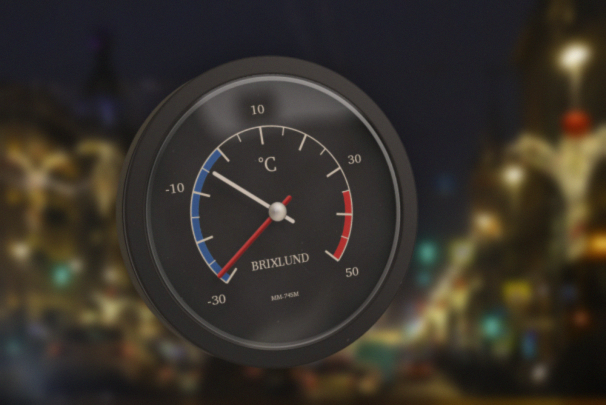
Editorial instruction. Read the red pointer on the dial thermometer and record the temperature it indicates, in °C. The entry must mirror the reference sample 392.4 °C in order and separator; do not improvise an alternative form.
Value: -27.5 °C
